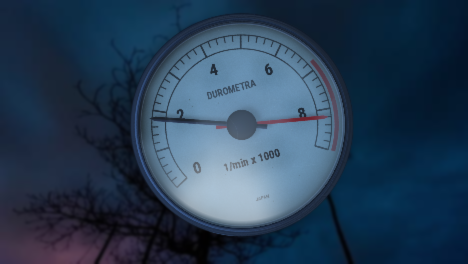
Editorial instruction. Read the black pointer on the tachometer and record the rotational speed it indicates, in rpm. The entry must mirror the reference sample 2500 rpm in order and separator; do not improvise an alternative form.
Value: 1800 rpm
